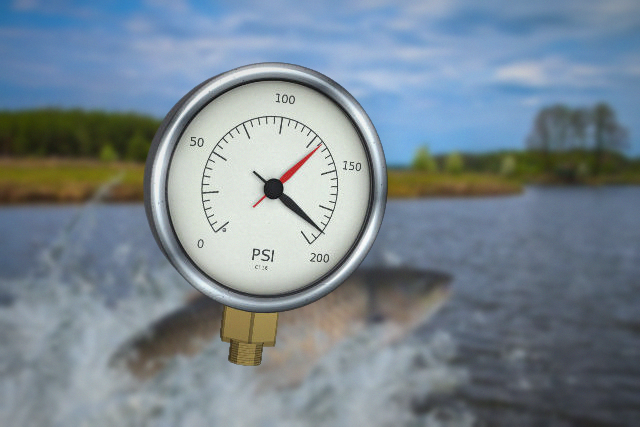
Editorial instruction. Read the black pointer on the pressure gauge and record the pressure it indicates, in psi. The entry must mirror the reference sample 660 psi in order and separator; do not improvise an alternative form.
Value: 190 psi
